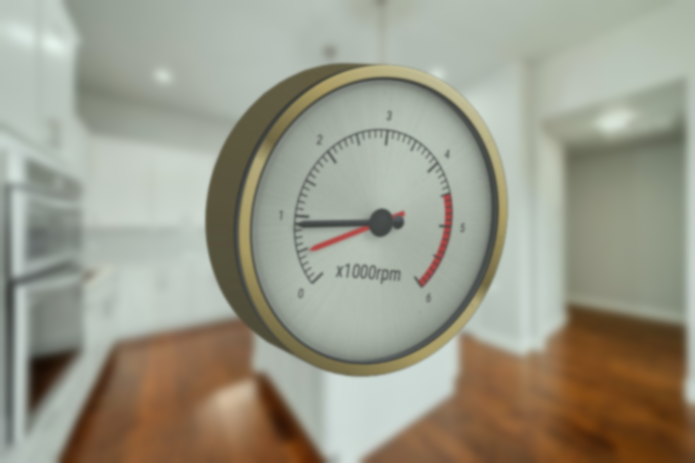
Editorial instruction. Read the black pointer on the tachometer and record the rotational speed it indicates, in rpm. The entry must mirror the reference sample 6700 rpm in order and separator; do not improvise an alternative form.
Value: 900 rpm
